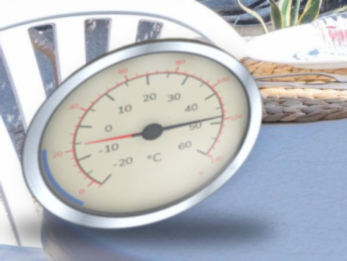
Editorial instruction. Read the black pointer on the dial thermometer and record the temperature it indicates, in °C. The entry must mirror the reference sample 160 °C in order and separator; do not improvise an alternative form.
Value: 47.5 °C
